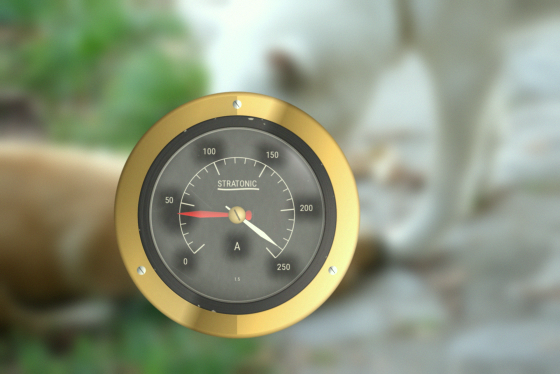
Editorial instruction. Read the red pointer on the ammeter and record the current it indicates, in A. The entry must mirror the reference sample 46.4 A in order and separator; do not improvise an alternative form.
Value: 40 A
